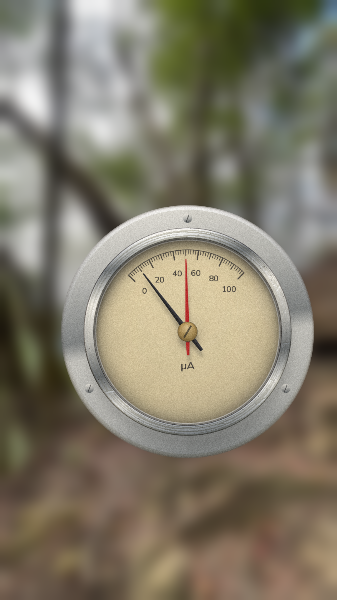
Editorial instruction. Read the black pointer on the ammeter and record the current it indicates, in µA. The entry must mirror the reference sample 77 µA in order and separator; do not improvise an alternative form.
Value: 10 µA
